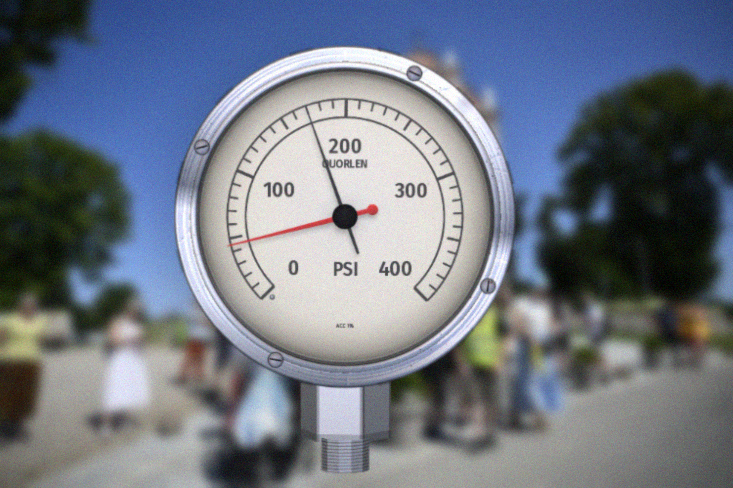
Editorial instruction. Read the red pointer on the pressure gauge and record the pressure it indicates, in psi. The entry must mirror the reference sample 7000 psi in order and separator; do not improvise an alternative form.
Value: 45 psi
